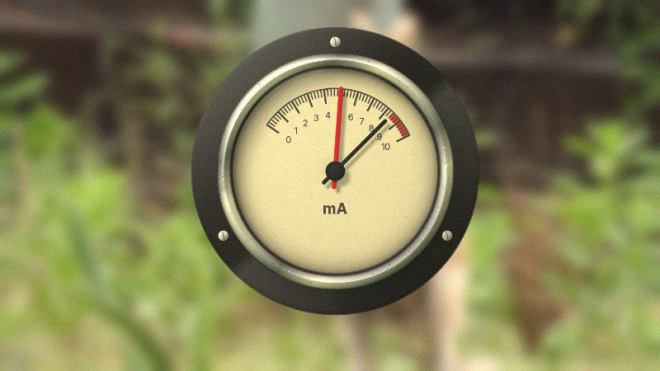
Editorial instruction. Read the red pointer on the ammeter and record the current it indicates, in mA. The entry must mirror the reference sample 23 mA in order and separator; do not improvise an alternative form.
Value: 5 mA
